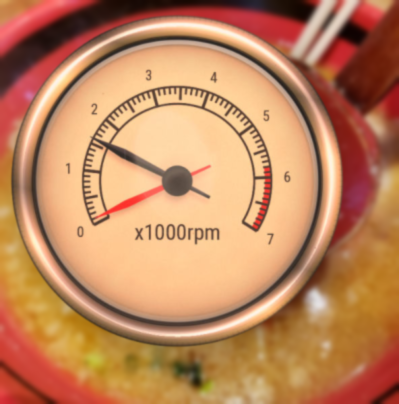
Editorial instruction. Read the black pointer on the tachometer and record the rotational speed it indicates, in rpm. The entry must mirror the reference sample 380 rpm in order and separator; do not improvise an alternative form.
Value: 1600 rpm
